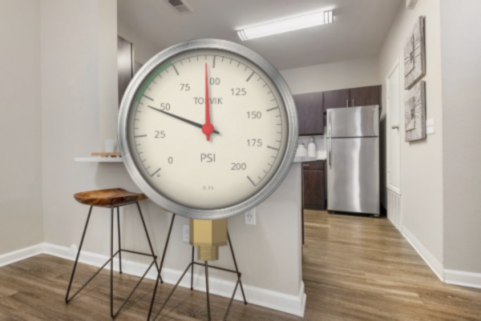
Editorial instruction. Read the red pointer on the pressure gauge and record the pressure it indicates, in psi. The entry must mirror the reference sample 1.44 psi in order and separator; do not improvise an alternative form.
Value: 95 psi
